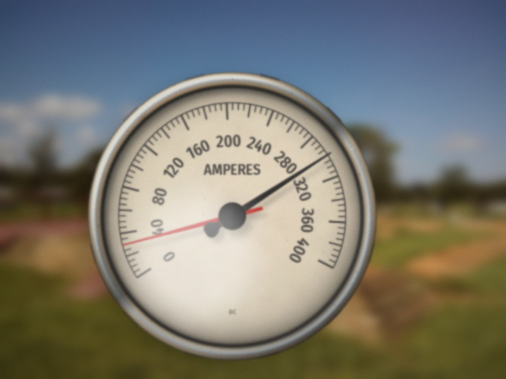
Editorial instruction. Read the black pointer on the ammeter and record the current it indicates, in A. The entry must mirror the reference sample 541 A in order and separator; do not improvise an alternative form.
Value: 300 A
